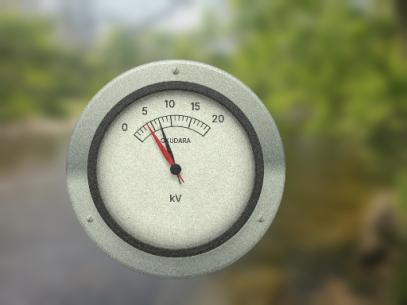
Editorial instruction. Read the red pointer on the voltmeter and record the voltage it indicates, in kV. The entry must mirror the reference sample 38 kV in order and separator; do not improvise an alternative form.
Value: 4 kV
